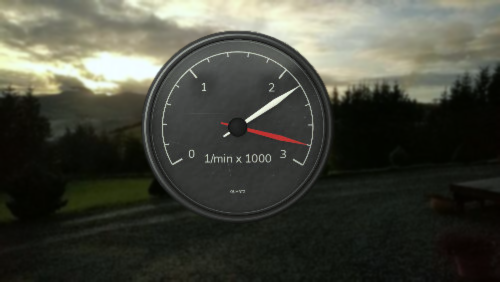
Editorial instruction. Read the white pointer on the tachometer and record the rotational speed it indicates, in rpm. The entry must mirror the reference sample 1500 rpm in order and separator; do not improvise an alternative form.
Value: 2200 rpm
